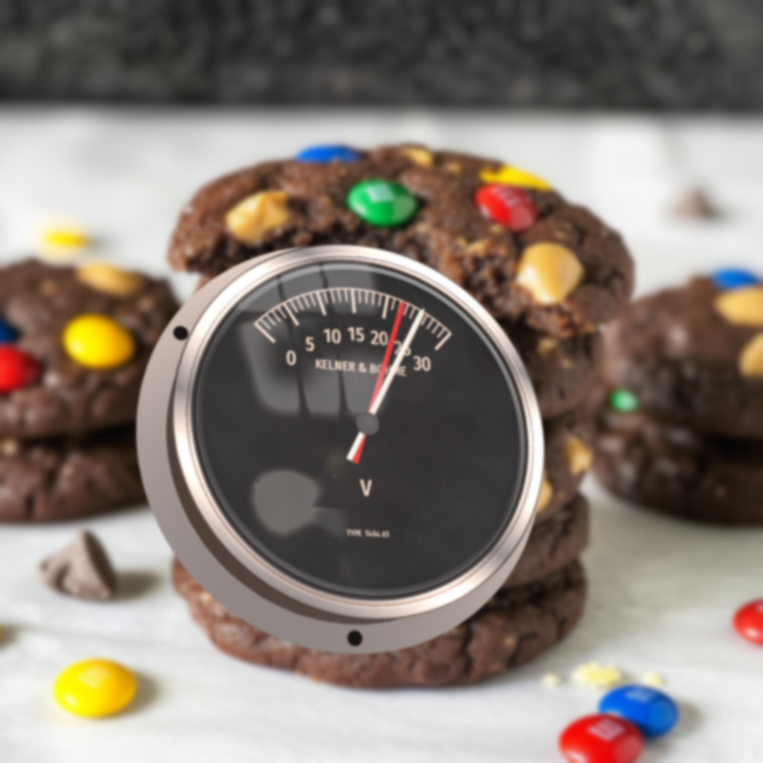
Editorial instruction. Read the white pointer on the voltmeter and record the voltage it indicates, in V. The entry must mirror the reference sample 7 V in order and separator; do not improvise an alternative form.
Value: 25 V
